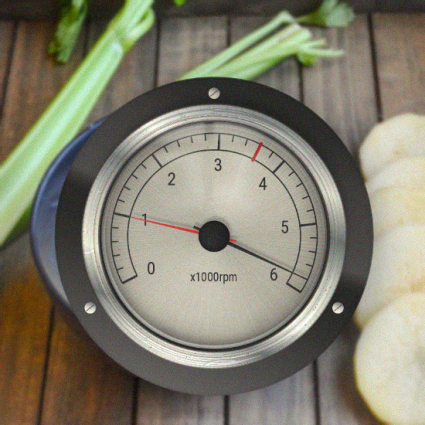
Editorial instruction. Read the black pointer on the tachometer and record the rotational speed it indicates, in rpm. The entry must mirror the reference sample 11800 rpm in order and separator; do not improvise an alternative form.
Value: 5800 rpm
